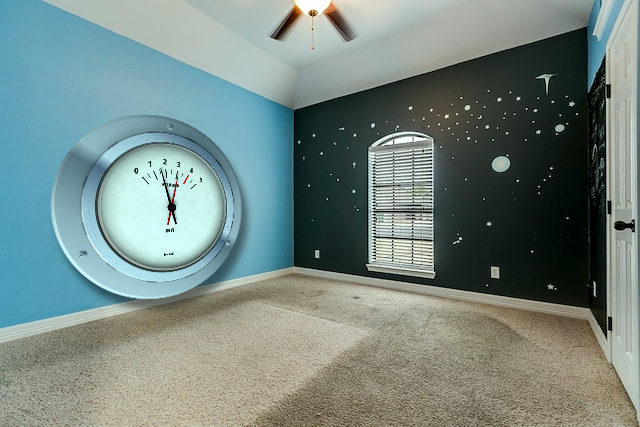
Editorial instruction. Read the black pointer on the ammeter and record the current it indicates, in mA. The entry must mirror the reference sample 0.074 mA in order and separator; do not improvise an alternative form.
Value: 1.5 mA
